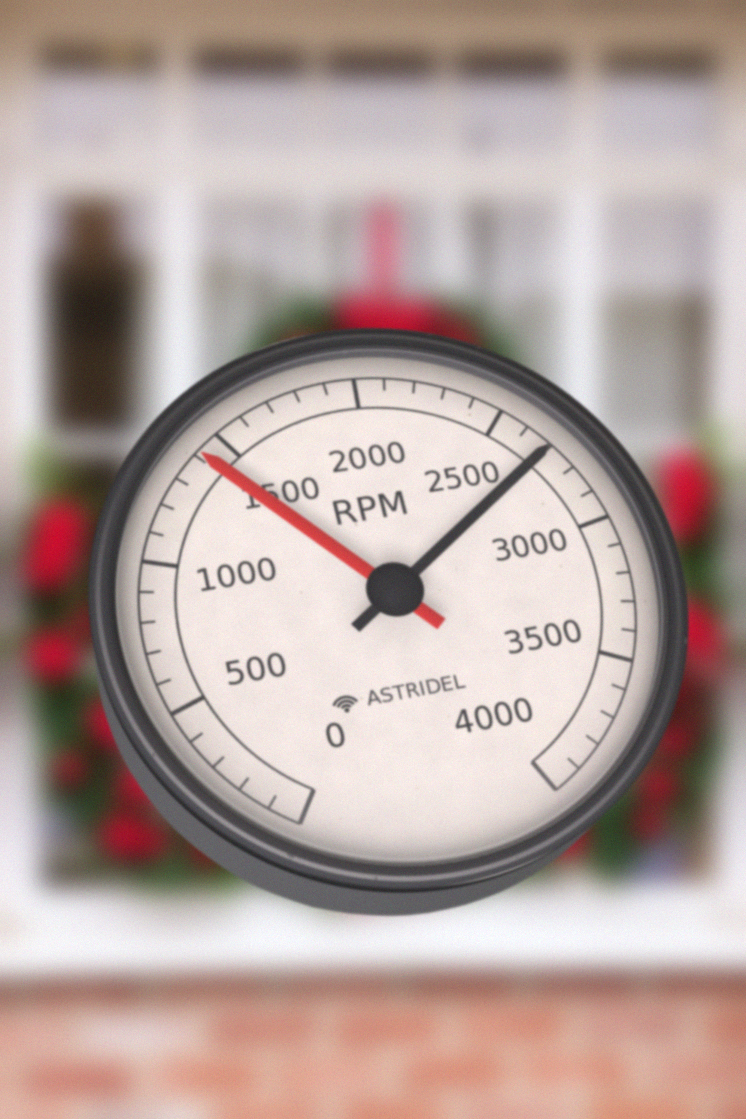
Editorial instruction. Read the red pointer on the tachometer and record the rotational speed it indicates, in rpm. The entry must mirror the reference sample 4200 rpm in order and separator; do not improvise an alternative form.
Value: 1400 rpm
